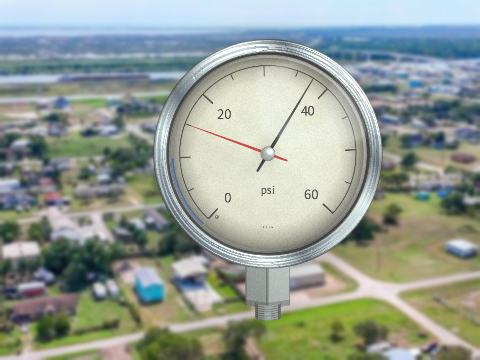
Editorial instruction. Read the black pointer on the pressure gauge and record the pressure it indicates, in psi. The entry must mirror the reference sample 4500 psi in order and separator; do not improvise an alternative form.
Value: 37.5 psi
